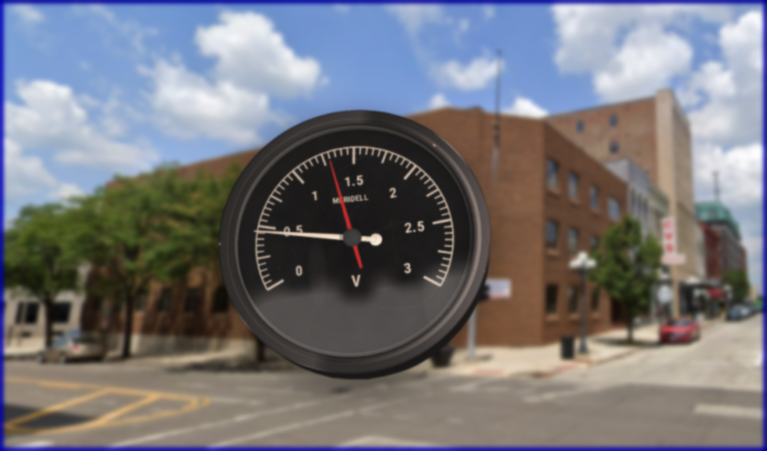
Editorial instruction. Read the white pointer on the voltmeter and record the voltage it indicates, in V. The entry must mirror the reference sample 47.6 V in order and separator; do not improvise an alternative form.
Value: 0.45 V
